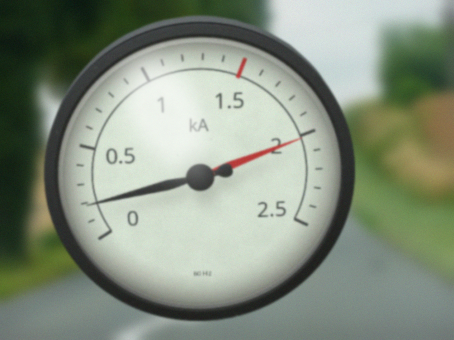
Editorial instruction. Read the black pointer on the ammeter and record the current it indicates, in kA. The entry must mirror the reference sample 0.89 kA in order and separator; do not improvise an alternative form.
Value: 0.2 kA
